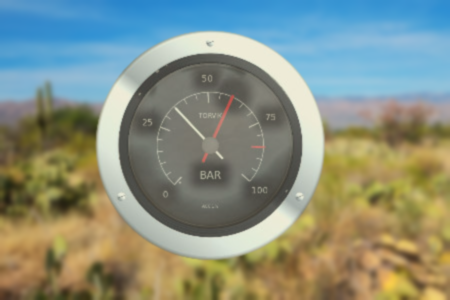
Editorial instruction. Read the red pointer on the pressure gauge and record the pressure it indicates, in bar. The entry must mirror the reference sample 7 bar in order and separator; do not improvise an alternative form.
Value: 60 bar
